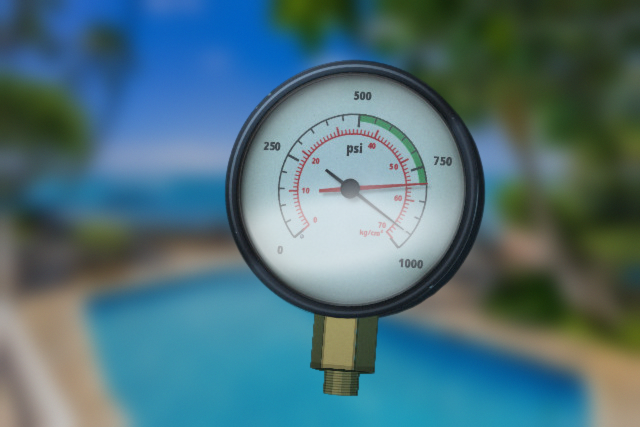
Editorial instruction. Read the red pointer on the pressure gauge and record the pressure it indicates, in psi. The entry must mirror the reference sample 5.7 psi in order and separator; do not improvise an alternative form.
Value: 800 psi
